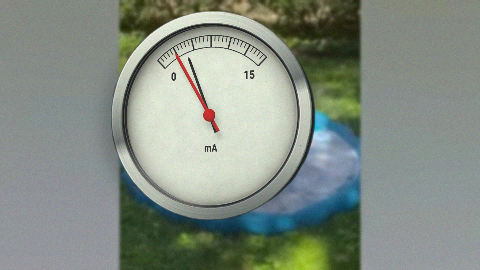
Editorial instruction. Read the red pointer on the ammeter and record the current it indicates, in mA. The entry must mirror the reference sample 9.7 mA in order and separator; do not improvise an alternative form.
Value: 2.5 mA
